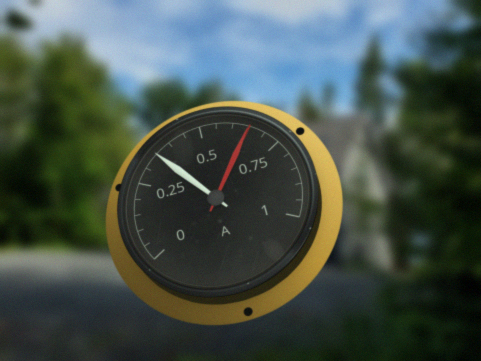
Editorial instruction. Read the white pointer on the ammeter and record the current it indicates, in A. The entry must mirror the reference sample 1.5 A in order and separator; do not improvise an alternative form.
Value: 0.35 A
